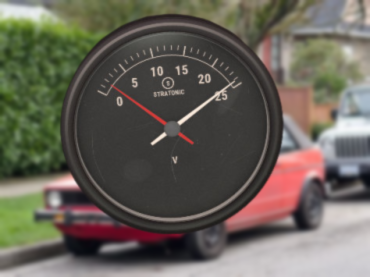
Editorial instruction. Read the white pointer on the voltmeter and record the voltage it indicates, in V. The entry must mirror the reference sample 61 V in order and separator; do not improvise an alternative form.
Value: 24 V
